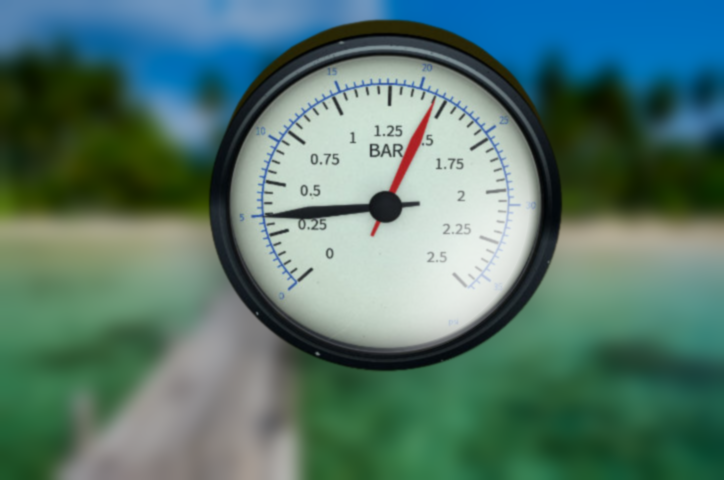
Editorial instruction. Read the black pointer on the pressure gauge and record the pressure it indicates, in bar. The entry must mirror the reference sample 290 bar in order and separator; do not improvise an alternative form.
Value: 0.35 bar
